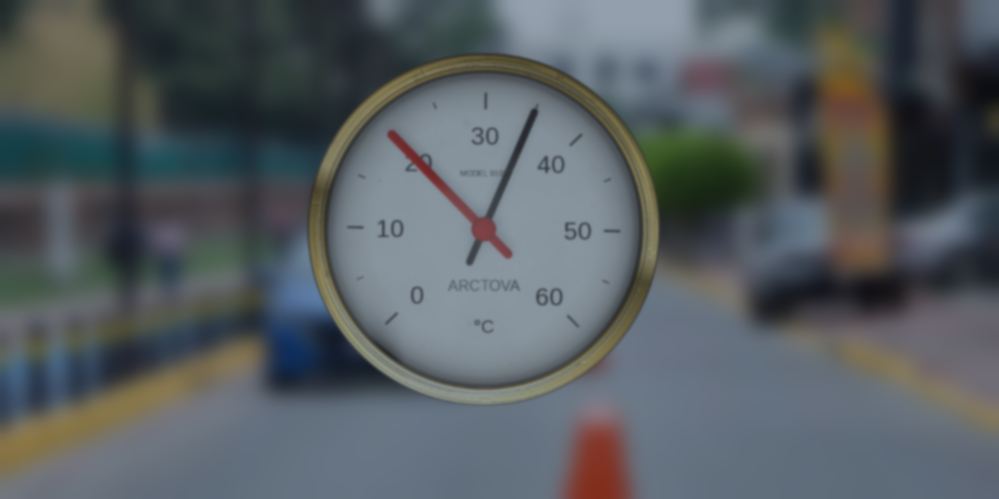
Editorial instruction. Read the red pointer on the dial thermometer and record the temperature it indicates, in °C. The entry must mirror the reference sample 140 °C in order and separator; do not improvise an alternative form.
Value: 20 °C
